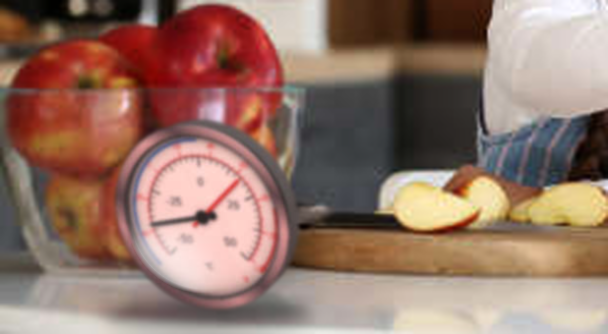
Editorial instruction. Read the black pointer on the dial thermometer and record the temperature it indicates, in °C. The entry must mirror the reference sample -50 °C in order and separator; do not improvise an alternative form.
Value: -37.5 °C
